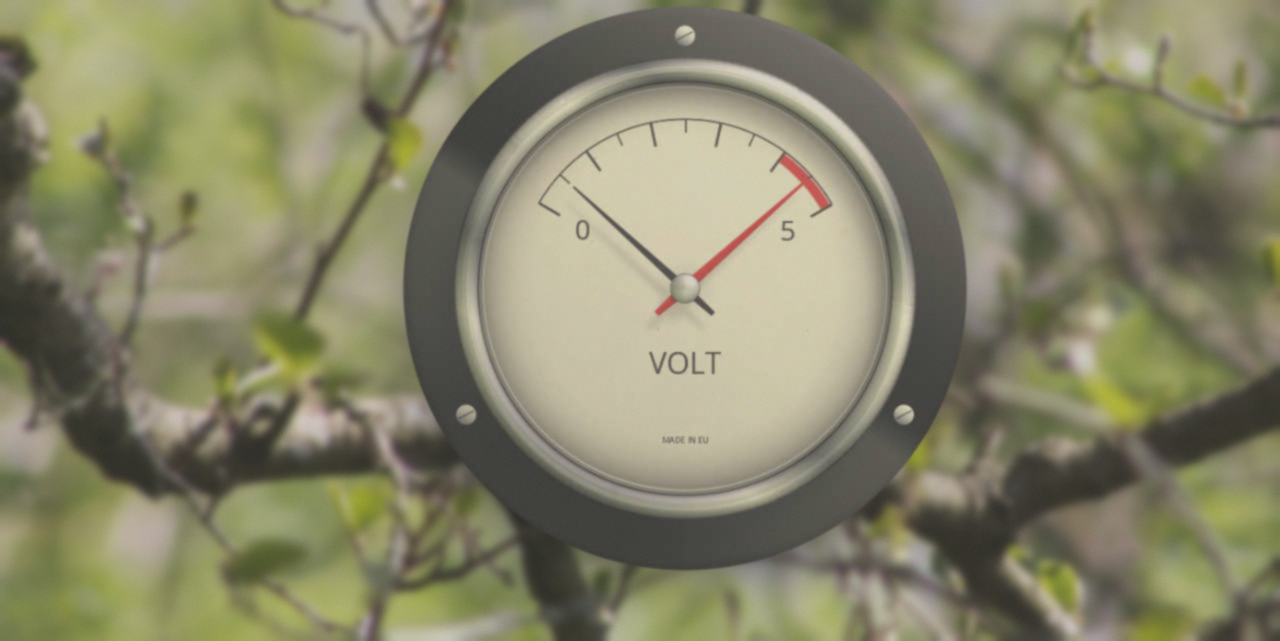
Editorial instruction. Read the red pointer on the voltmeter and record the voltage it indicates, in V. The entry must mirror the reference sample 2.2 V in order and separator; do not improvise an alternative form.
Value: 4.5 V
